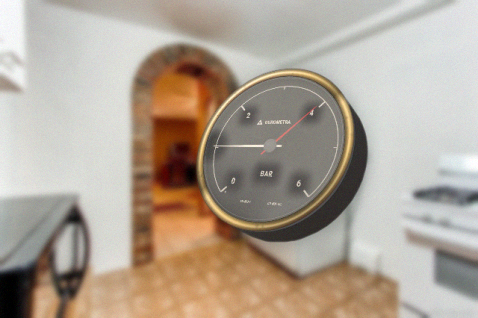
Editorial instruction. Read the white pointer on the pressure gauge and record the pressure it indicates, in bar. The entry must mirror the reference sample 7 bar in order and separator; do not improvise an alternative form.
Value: 1 bar
